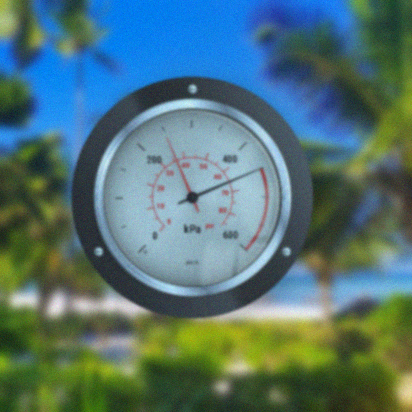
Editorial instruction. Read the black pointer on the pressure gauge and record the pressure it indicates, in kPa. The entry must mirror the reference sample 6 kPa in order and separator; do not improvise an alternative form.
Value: 450 kPa
